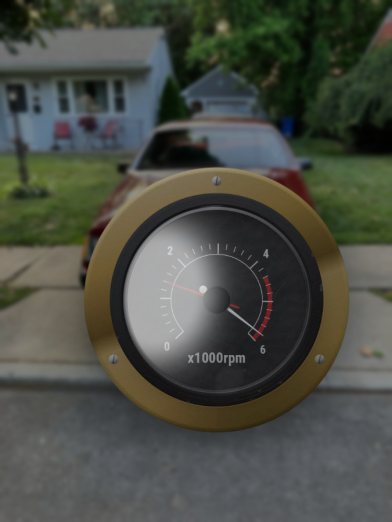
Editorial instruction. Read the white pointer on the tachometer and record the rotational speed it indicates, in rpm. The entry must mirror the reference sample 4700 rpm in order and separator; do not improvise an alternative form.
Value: 5800 rpm
